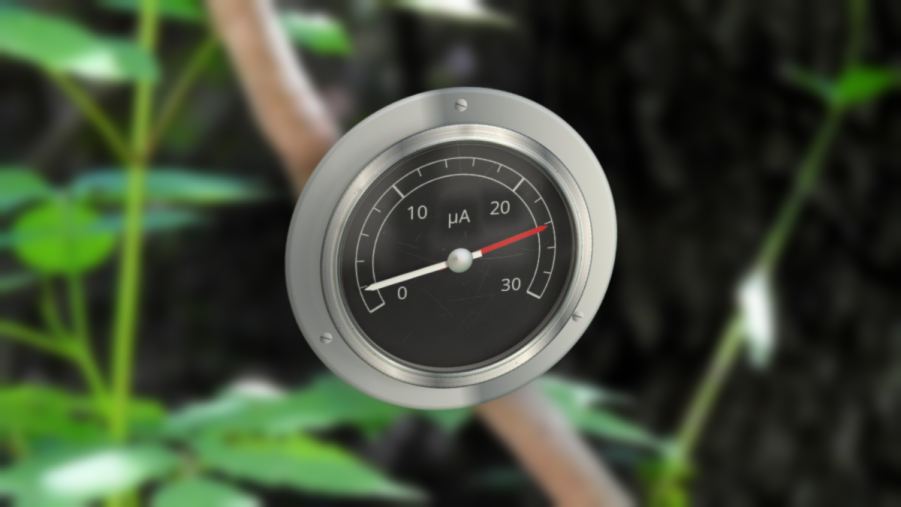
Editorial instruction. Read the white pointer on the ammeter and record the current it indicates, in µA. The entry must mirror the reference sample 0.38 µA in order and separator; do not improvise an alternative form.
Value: 2 µA
